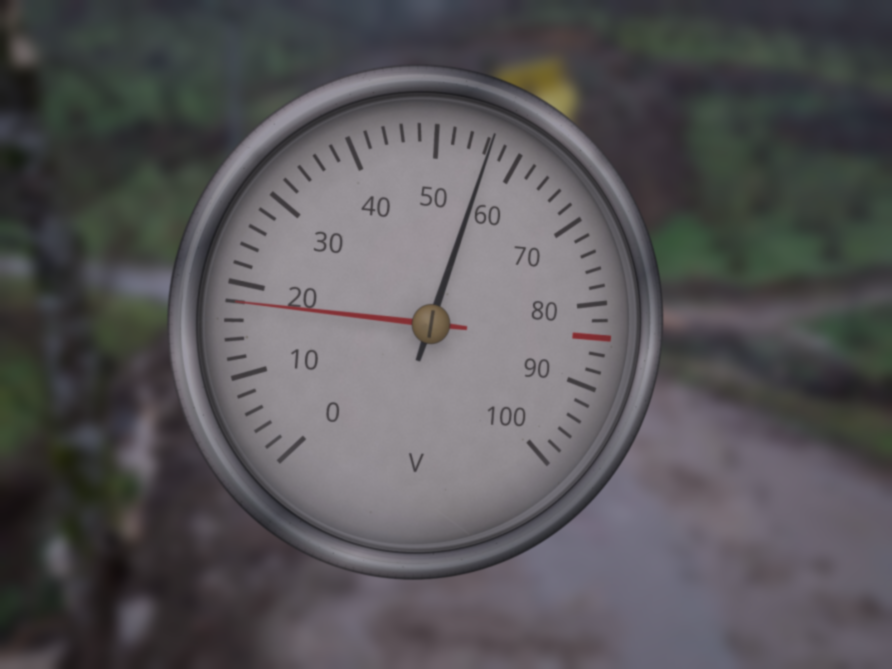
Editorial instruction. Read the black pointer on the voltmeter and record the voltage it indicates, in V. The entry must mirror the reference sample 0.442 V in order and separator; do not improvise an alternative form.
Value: 56 V
